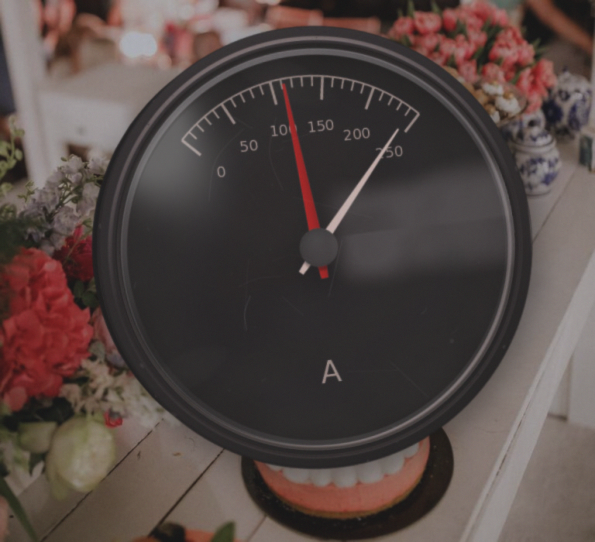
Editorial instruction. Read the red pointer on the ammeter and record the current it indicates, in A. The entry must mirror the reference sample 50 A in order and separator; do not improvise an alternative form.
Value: 110 A
